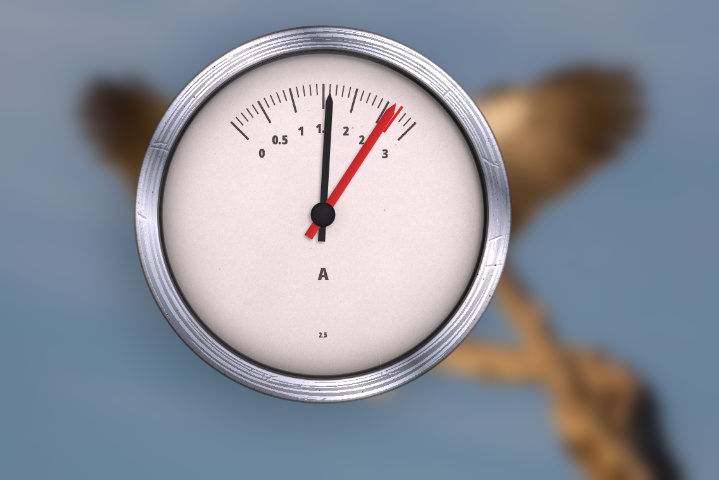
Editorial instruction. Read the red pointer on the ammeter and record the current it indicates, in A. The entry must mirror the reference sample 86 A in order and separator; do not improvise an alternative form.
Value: 2.6 A
